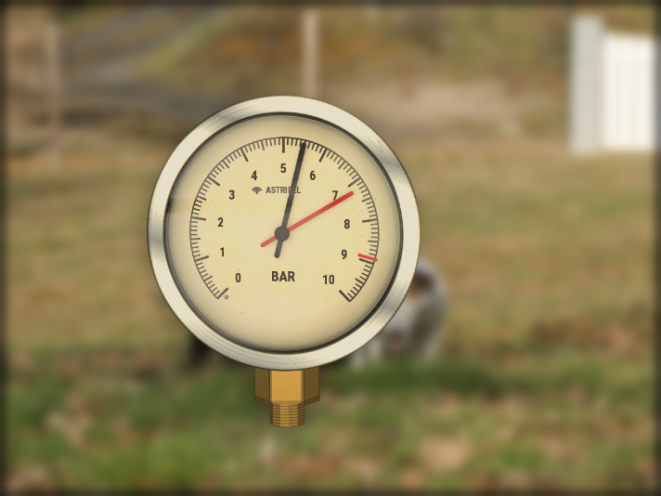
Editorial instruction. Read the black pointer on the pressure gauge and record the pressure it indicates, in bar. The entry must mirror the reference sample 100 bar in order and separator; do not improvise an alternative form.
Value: 5.5 bar
